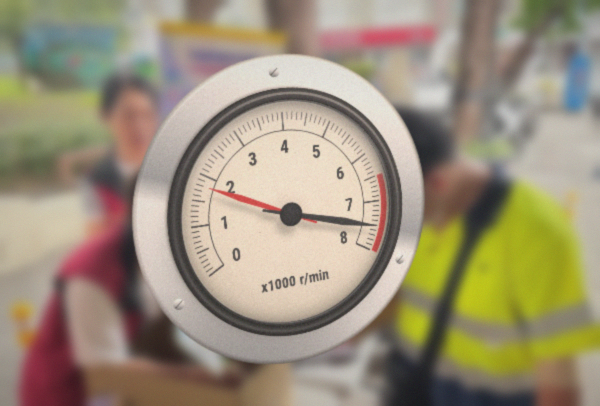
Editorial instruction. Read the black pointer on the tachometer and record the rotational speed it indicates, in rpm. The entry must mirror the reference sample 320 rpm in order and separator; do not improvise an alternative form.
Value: 7500 rpm
